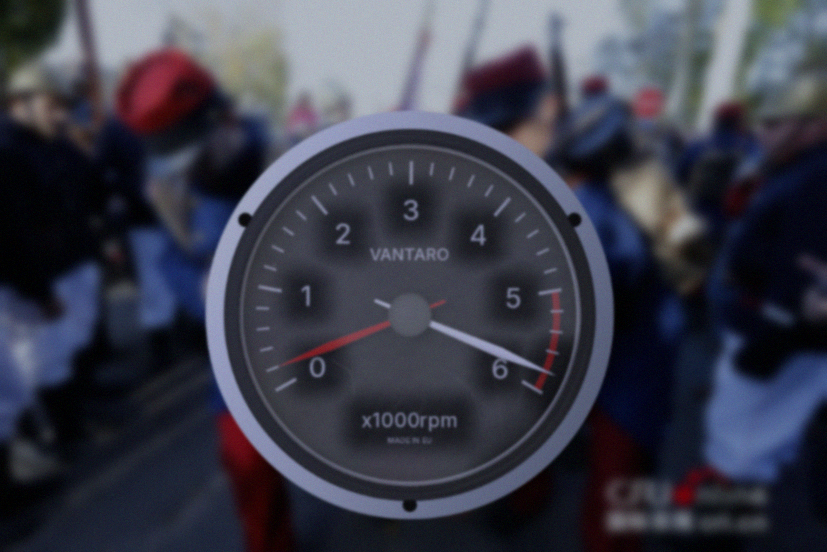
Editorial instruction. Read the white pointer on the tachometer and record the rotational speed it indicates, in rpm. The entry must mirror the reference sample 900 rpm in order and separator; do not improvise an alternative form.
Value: 5800 rpm
